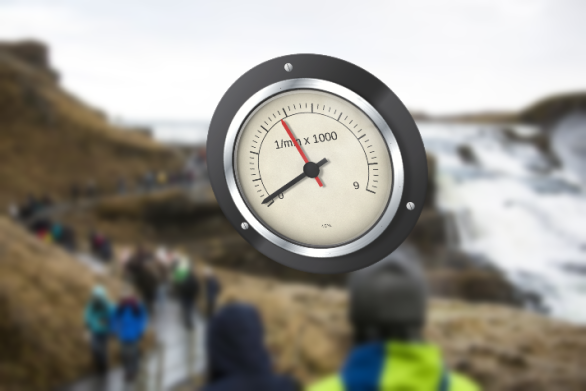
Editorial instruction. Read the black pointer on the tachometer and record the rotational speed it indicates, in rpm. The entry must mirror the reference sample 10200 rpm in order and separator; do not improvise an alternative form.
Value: 200 rpm
